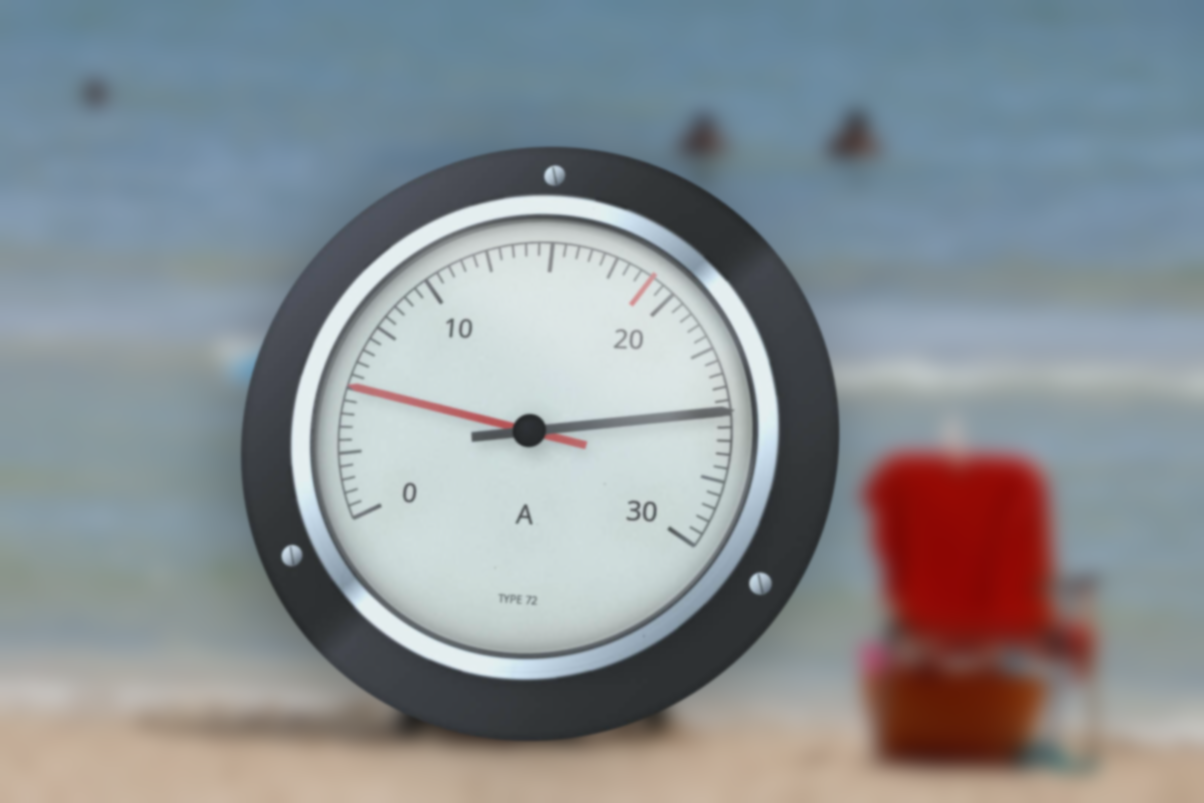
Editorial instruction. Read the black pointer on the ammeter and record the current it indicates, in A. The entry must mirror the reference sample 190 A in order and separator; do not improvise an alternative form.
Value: 25 A
